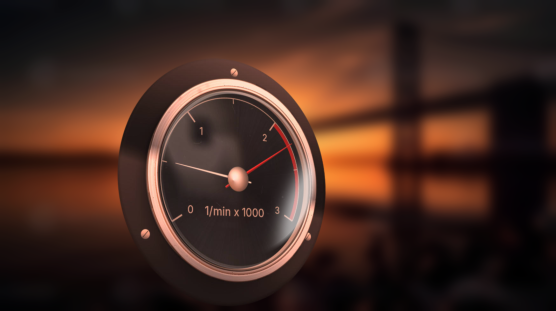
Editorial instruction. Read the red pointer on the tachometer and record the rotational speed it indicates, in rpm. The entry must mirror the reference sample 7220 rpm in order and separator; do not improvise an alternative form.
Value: 2250 rpm
